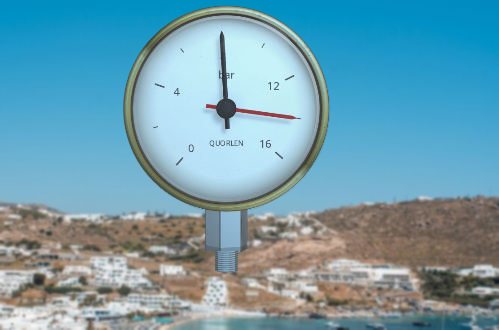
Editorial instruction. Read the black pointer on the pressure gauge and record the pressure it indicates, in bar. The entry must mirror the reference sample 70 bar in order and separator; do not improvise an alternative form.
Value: 8 bar
